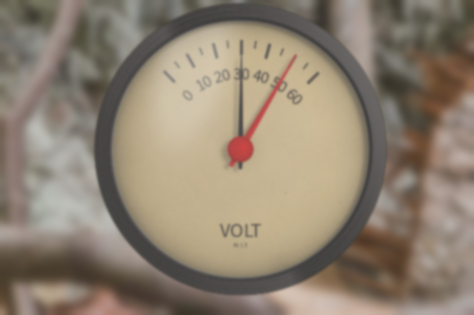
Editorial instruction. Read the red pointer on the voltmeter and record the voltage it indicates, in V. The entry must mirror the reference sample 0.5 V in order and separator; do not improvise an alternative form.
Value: 50 V
